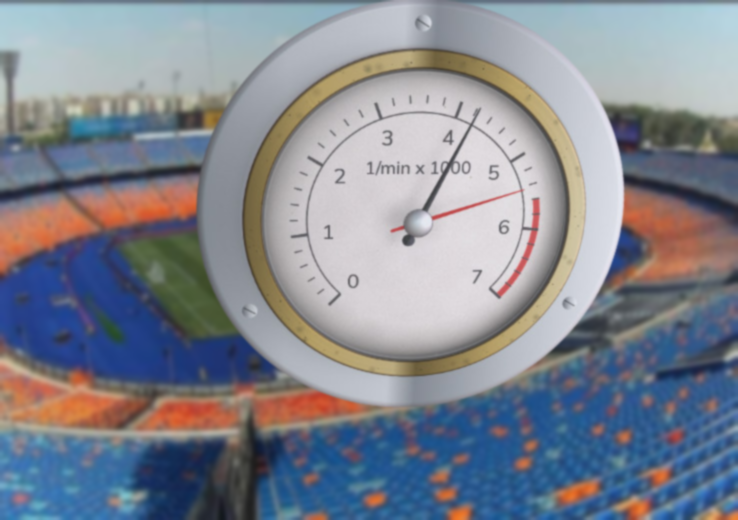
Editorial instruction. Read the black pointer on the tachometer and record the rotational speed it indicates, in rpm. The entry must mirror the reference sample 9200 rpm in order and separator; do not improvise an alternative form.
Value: 4200 rpm
